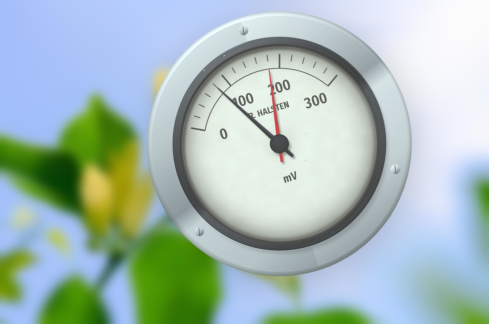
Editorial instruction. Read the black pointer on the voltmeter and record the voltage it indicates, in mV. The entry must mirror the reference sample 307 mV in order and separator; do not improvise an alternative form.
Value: 80 mV
